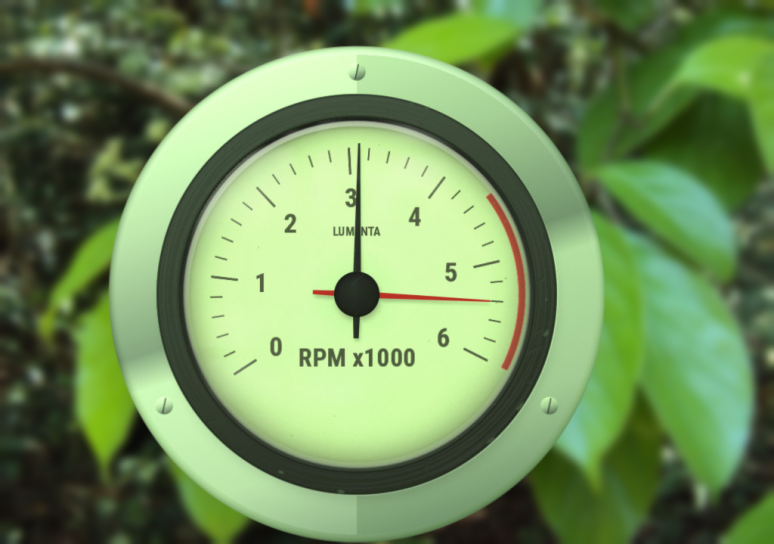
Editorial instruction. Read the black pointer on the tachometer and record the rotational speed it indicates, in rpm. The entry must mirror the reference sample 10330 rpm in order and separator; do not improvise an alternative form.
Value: 3100 rpm
